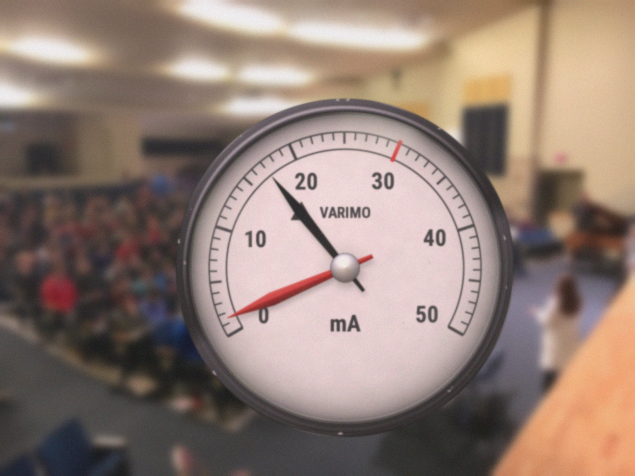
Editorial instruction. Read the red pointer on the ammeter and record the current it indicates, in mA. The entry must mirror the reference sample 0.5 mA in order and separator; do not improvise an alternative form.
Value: 1.5 mA
